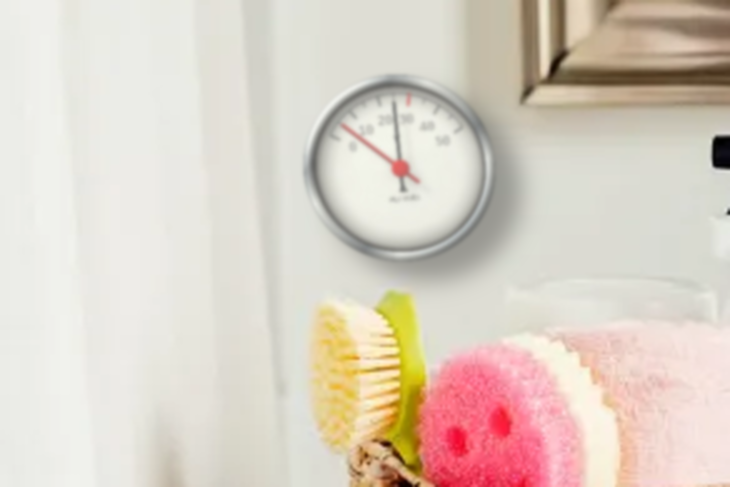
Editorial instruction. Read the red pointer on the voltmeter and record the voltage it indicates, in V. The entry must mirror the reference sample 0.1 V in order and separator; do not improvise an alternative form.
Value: 5 V
